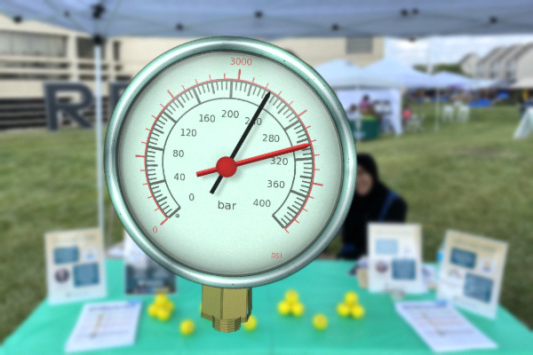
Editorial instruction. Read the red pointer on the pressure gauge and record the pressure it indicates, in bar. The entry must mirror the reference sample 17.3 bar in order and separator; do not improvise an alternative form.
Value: 305 bar
